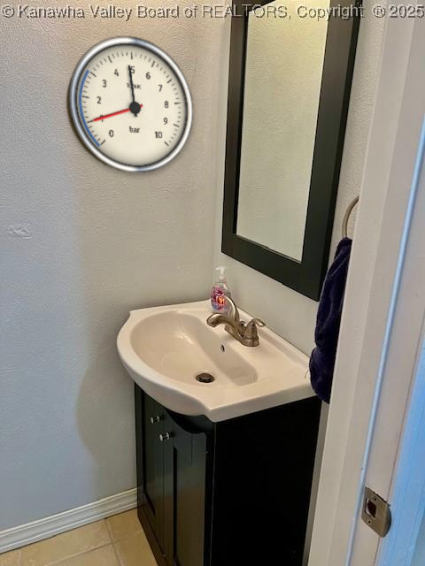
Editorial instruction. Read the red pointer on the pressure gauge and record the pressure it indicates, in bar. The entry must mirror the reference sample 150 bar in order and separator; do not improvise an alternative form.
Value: 1 bar
